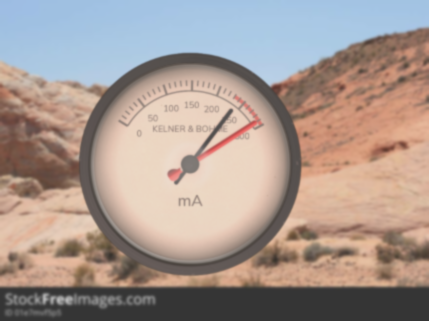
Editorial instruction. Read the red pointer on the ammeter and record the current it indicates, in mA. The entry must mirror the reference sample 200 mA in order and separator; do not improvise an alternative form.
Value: 290 mA
